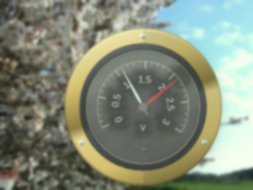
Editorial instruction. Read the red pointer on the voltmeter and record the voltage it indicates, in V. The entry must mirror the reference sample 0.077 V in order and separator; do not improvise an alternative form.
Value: 2.1 V
